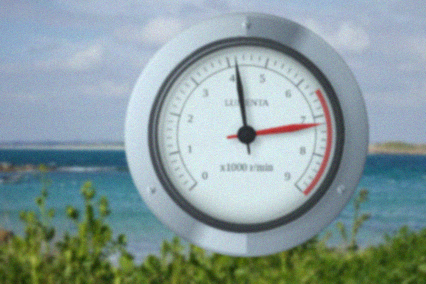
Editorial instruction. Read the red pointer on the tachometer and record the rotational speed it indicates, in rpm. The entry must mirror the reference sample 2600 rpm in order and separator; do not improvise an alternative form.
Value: 7200 rpm
